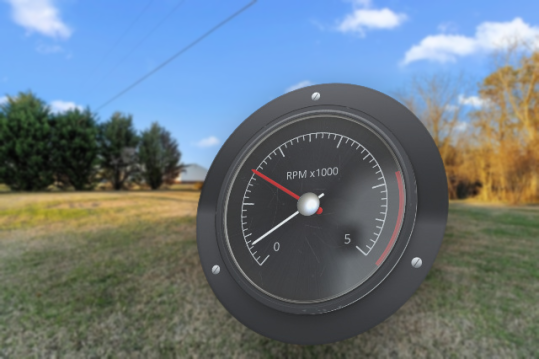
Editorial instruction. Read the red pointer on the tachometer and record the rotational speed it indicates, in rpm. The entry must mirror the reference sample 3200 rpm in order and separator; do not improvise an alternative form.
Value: 1500 rpm
